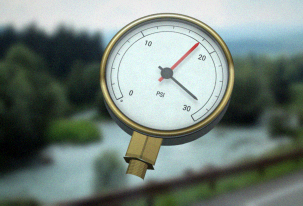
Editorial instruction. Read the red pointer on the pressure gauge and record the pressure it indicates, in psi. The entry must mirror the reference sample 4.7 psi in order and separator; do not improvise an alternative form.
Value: 18 psi
